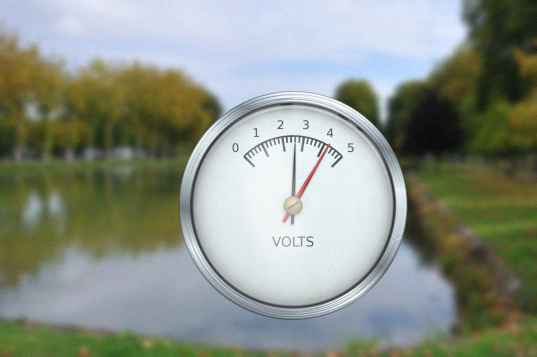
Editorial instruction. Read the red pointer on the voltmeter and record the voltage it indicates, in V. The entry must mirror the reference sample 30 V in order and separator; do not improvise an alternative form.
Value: 4.2 V
